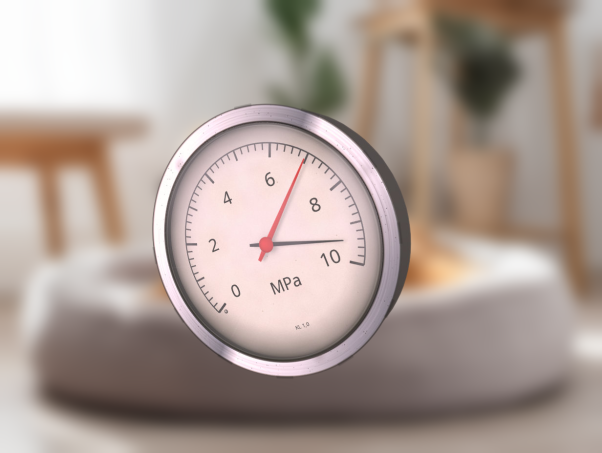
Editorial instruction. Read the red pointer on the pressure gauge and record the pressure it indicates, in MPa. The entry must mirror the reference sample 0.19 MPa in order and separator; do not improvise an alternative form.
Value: 7 MPa
